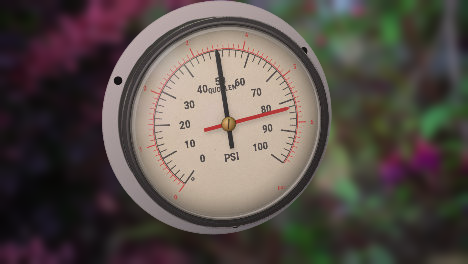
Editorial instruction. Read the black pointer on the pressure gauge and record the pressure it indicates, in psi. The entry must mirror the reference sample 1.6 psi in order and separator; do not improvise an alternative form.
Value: 50 psi
